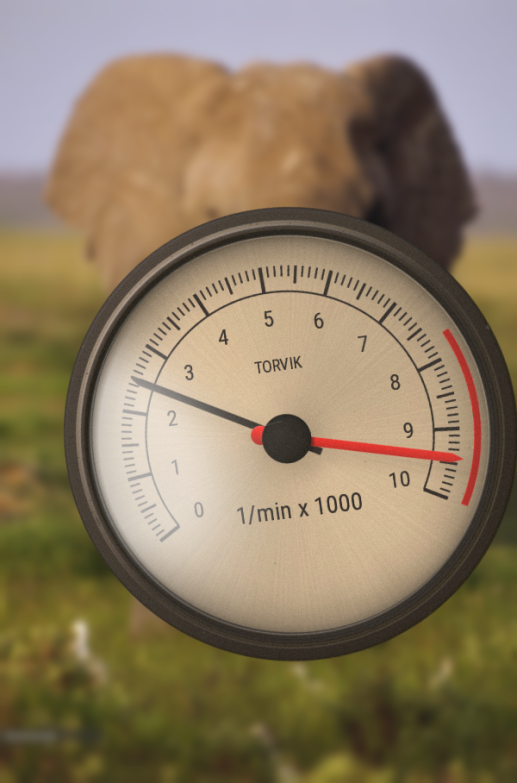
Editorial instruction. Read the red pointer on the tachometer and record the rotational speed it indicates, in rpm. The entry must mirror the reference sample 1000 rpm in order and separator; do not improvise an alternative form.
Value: 9400 rpm
